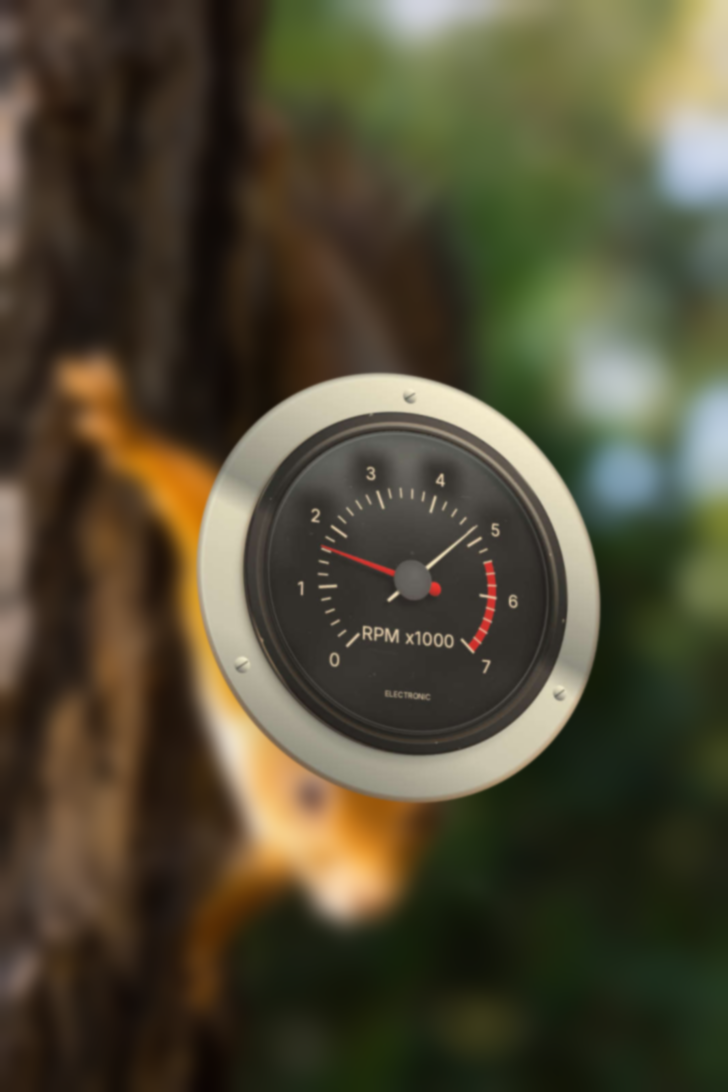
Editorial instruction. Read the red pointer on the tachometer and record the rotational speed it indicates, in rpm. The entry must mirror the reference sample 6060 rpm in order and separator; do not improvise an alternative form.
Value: 1600 rpm
